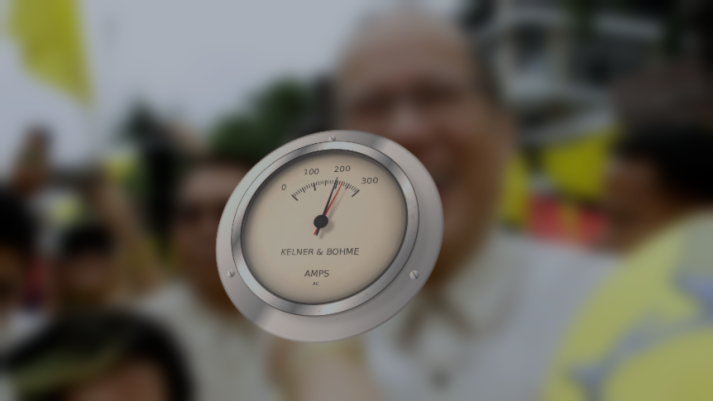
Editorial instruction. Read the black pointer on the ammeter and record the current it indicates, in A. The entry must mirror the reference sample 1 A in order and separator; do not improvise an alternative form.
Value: 200 A
